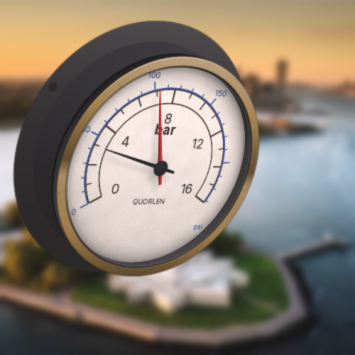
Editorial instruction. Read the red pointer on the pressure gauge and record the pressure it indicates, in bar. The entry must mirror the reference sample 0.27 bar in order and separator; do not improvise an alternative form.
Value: 7 bar
